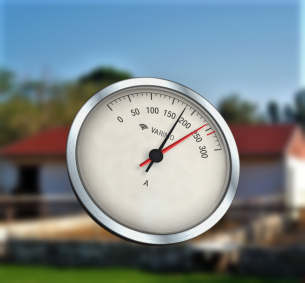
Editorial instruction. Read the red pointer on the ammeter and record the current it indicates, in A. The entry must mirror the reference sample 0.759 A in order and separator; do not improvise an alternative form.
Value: 240 A
